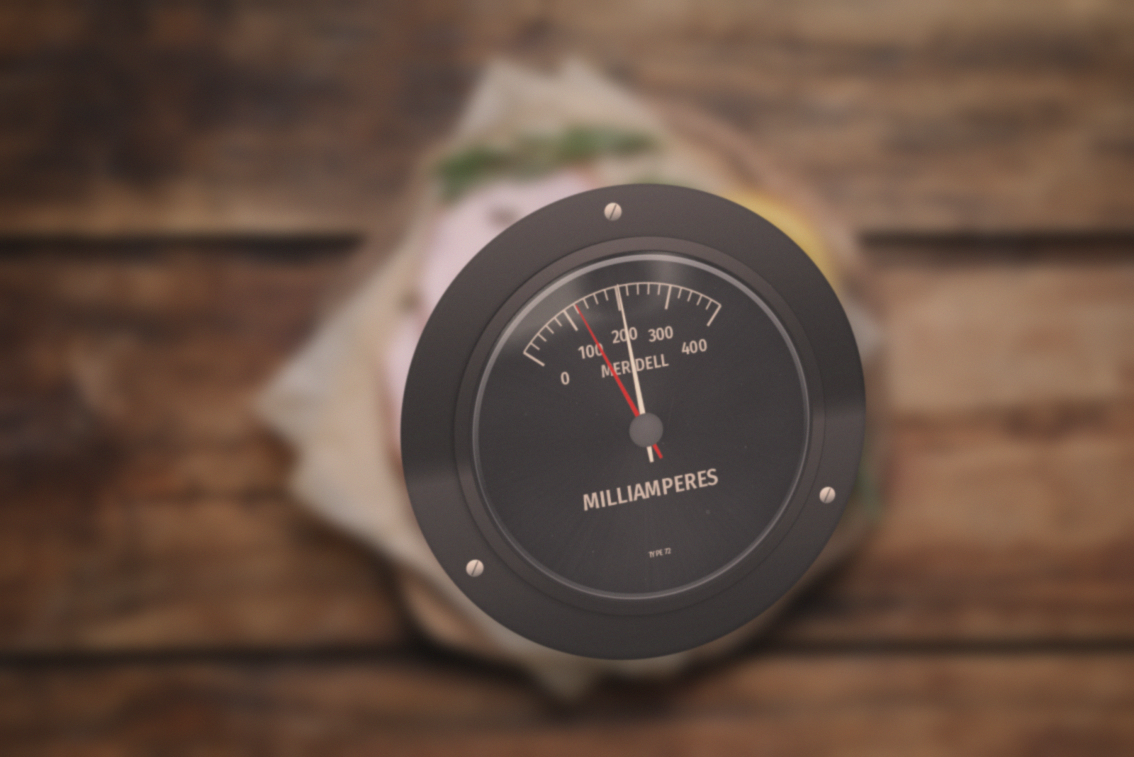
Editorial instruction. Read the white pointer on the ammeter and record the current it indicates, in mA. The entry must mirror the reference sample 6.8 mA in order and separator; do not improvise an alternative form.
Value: 200 mA
